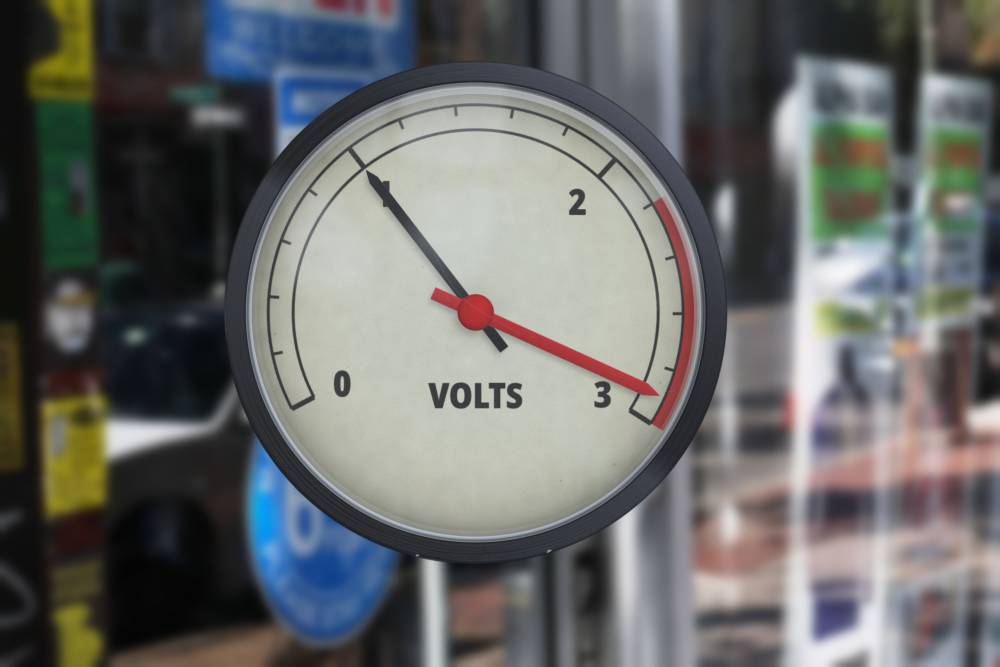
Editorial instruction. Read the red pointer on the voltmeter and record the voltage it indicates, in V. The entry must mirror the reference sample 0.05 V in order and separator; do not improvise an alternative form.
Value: 2.9 V
